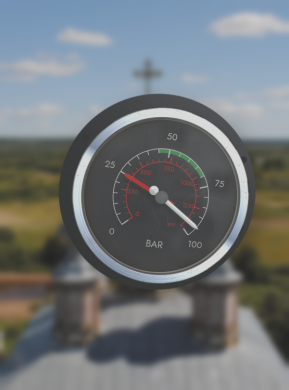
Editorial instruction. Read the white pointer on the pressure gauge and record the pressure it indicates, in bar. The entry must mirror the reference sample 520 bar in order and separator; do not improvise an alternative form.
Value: 95 bar
